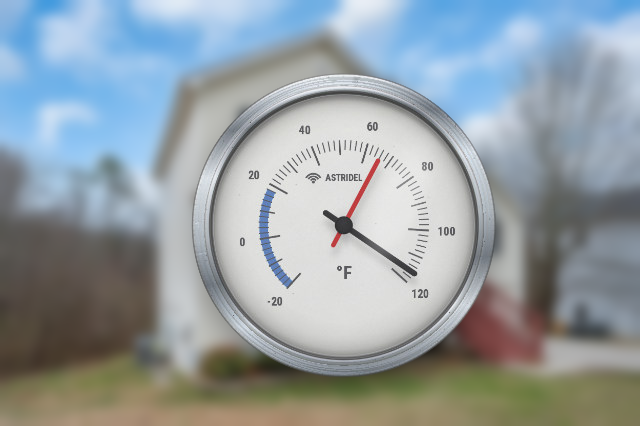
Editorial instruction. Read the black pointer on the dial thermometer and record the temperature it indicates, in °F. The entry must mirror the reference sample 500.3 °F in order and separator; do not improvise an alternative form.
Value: 116 °F
